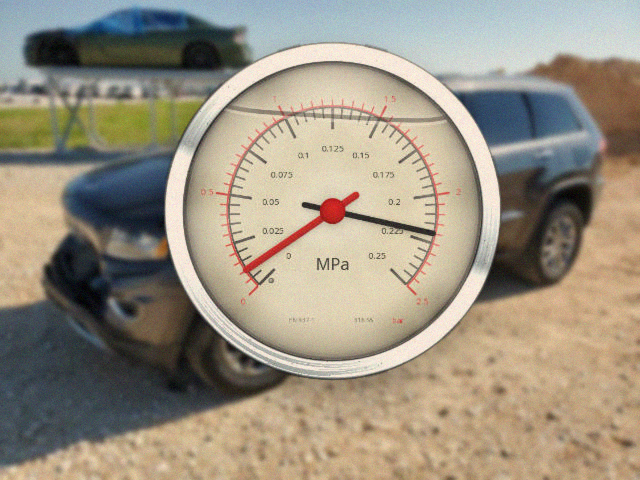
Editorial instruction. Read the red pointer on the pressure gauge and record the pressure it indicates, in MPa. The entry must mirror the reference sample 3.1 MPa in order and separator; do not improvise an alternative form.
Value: 0.01 MPa
